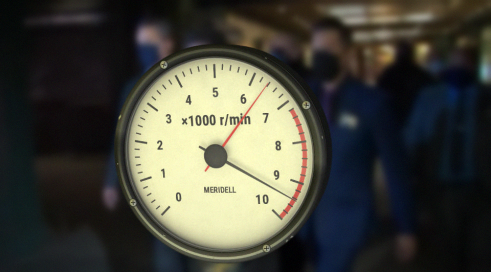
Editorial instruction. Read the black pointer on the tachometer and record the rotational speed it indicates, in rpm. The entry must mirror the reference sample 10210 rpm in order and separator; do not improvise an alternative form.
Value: 9400 rpm
